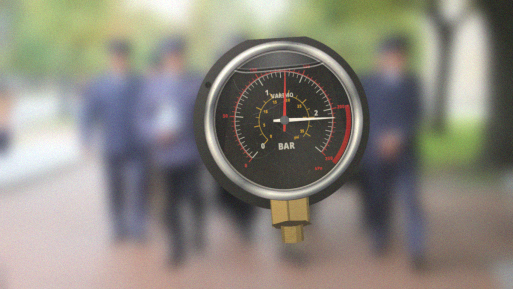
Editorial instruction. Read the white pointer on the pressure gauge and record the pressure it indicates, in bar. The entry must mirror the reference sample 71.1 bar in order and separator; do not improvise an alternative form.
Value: 2.1 bar
